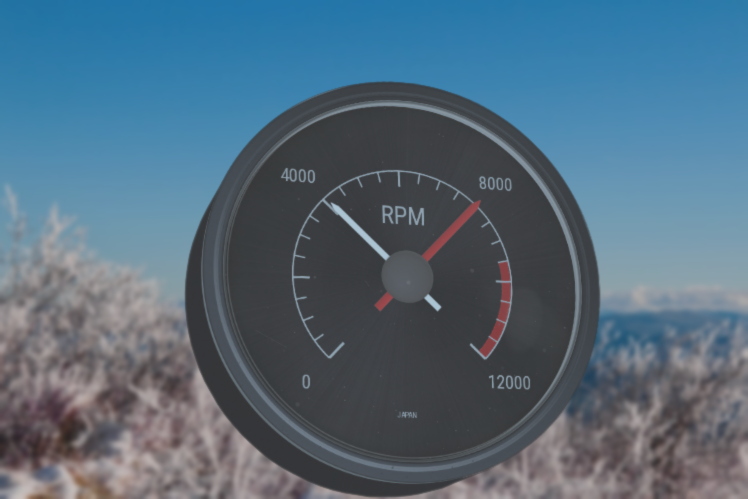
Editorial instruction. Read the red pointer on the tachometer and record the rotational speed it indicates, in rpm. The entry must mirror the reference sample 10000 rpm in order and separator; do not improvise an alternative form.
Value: 8000 rpm
